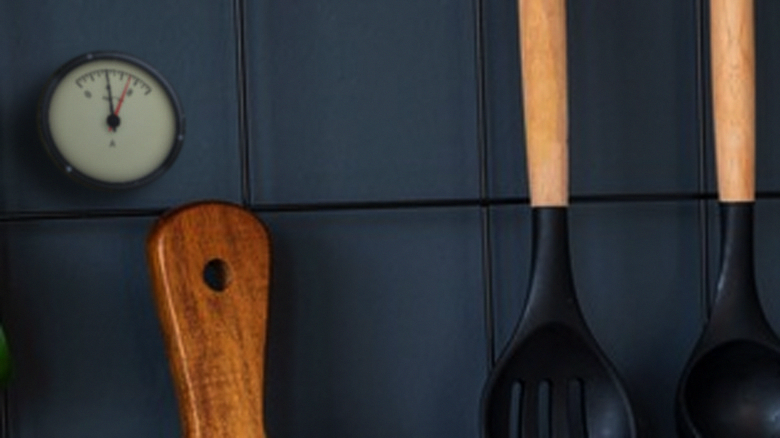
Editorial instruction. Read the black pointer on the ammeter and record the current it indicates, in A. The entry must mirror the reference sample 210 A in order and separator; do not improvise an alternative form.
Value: 4 A
